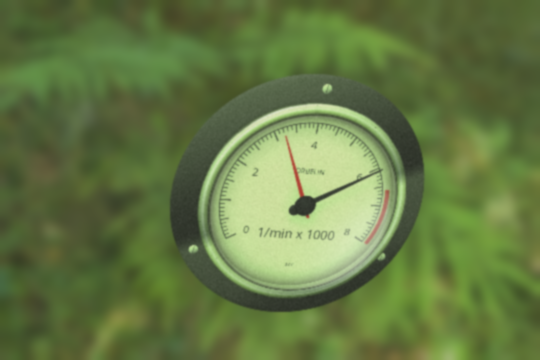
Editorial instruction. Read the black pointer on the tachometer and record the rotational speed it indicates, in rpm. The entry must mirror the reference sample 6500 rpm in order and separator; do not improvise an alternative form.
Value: 6000 rpm
